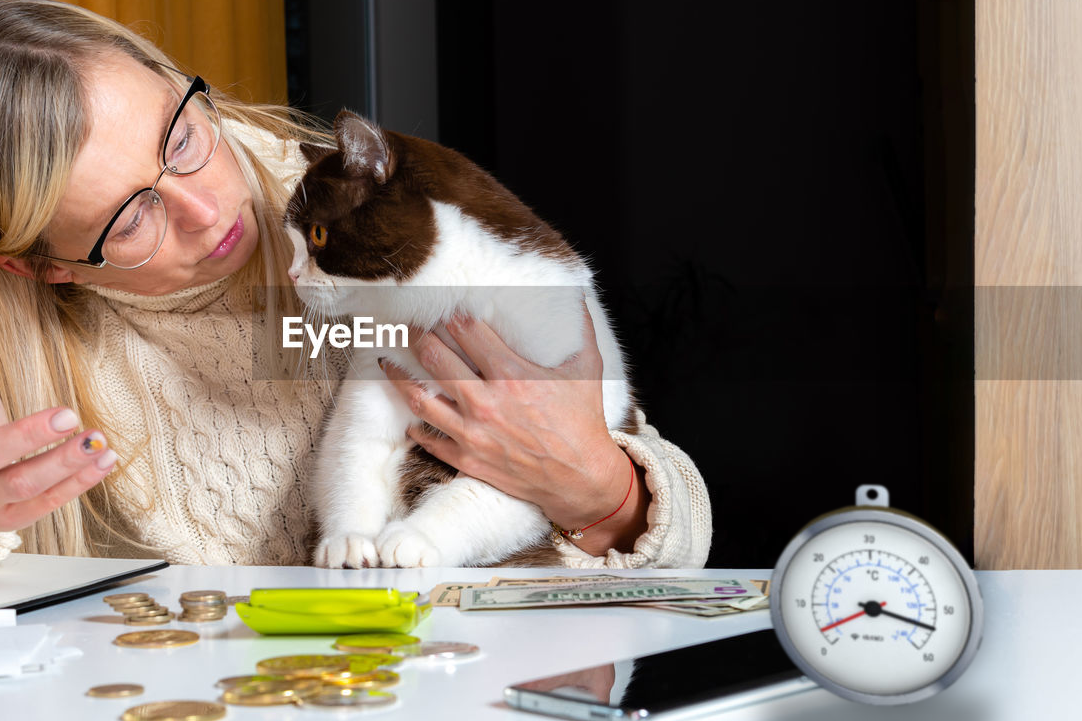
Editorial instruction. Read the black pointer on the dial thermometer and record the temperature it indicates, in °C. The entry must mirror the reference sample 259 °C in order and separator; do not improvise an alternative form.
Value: 54 °C
